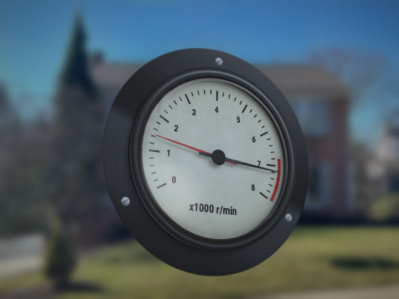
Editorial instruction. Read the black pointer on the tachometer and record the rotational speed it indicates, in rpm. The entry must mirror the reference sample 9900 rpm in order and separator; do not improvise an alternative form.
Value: 7200 rpm
